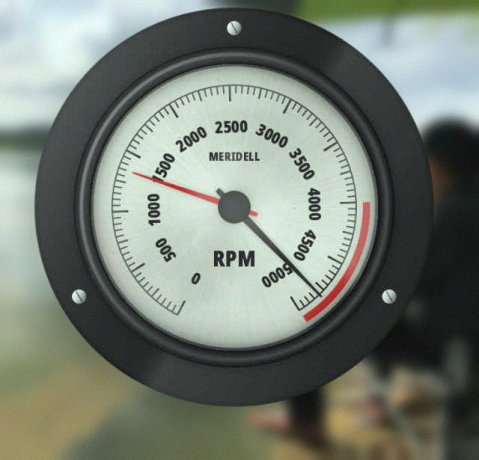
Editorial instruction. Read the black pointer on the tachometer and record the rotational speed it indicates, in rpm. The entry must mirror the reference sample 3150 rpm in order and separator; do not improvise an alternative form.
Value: 4800 rpm
